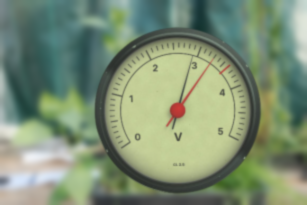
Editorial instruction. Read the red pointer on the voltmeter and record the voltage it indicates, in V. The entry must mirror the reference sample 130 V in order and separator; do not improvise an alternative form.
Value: 3.3 V
